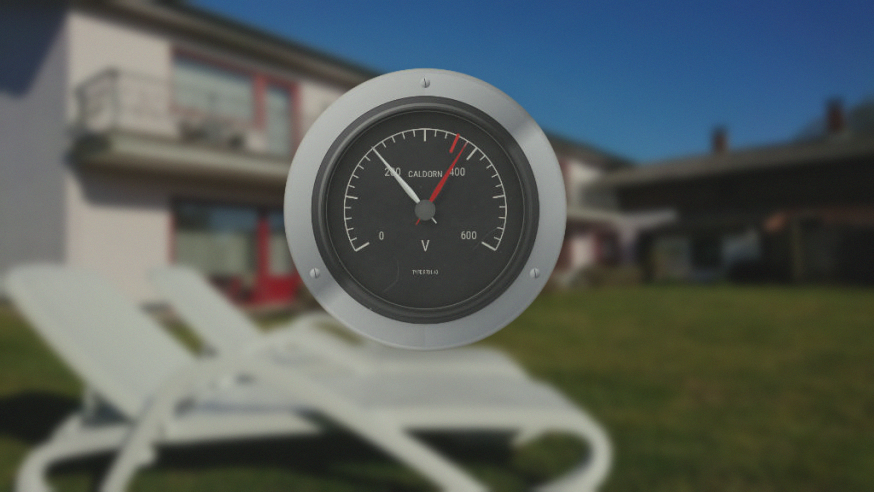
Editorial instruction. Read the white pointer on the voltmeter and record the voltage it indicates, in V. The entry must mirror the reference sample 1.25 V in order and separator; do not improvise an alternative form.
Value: 200 V
